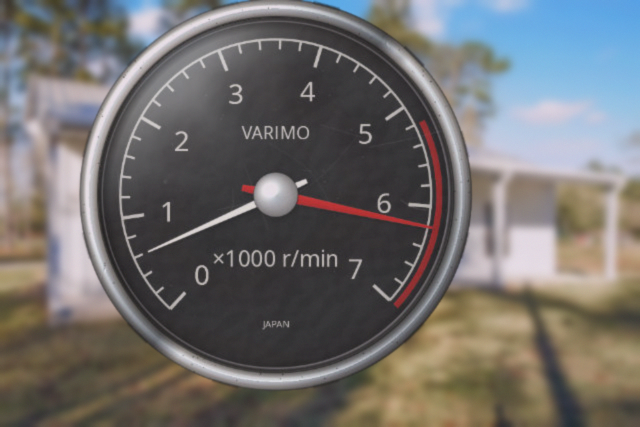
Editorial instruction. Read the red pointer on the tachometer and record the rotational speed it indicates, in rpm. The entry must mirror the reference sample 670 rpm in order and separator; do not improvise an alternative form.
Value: 6200 rpm
